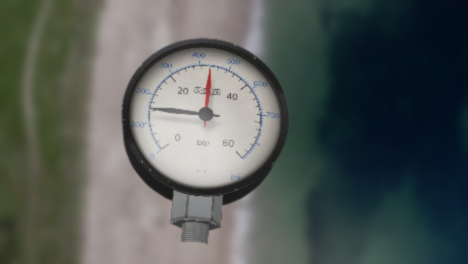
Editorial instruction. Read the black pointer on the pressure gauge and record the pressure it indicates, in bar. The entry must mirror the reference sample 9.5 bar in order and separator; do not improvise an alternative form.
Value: 10 bar
